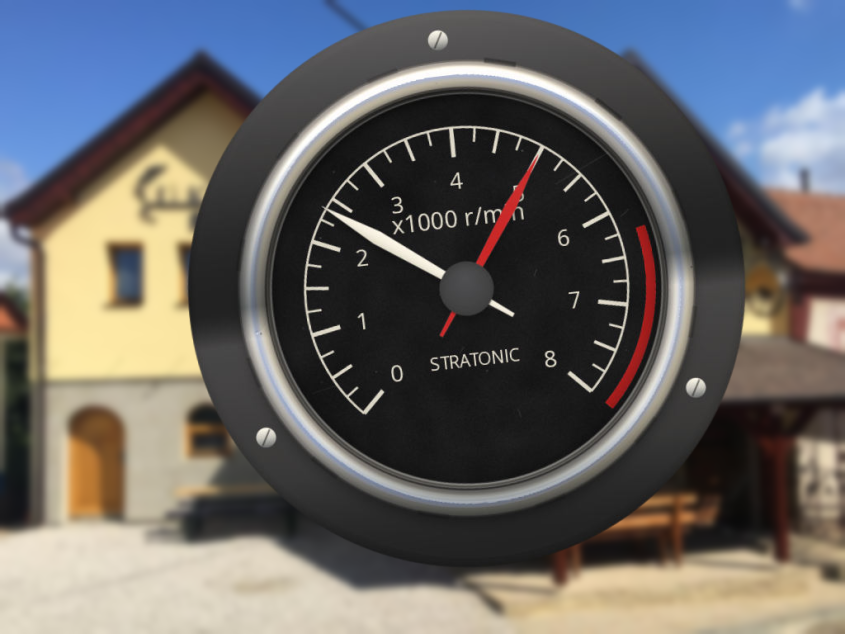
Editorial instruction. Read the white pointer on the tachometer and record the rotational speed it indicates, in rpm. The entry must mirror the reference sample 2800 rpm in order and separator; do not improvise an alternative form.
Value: 2375 rpm
